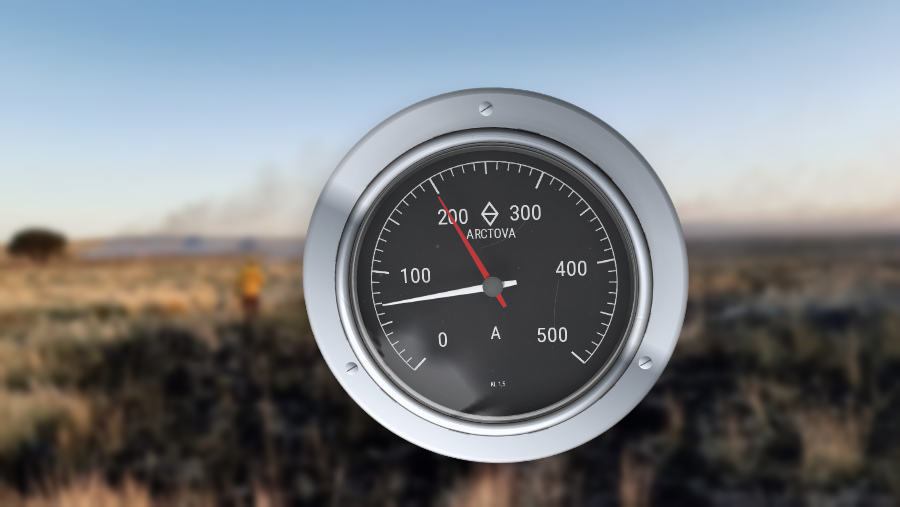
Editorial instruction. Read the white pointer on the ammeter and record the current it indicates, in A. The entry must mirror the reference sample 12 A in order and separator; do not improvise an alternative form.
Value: 70 A
